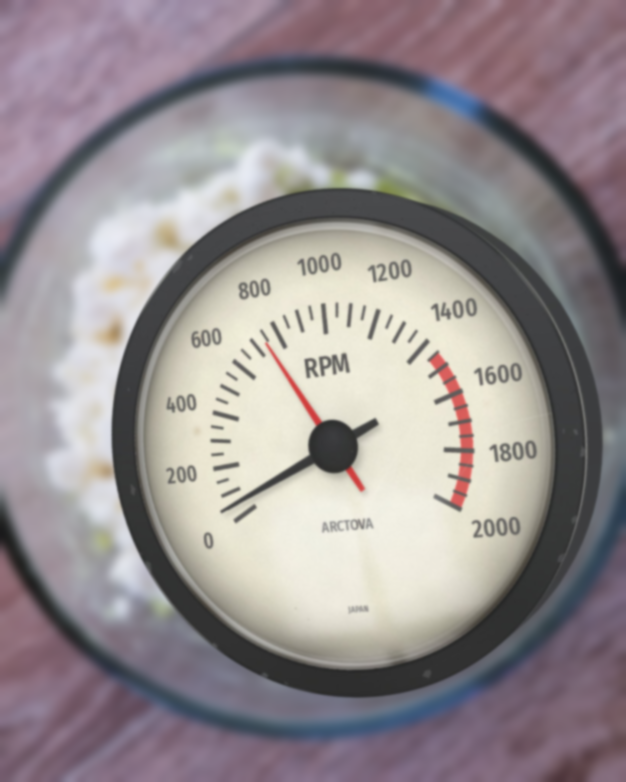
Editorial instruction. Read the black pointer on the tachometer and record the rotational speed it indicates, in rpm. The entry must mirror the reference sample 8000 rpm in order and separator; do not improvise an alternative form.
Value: 50 rpm
